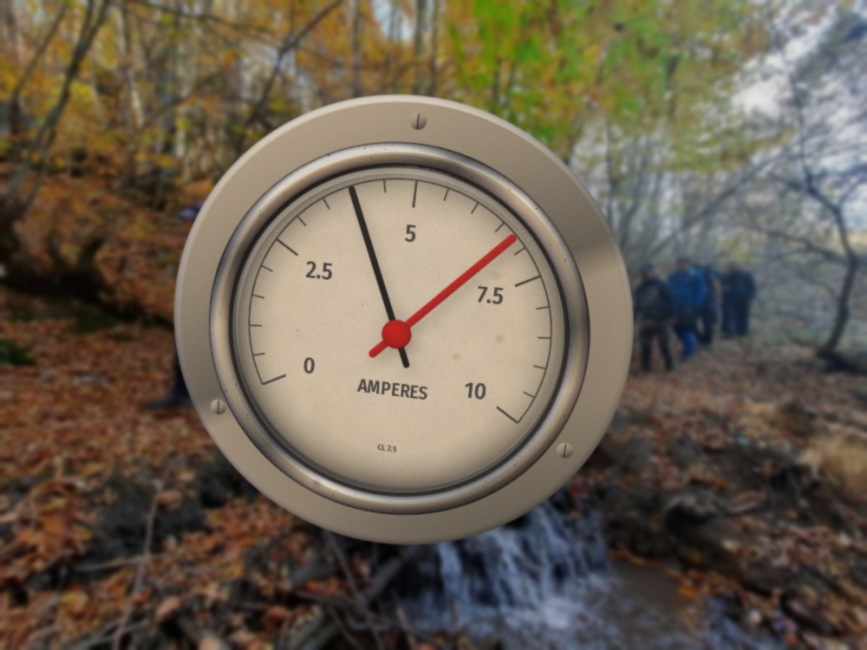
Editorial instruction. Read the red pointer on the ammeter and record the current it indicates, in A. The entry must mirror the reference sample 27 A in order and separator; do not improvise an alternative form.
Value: 6.75 A
